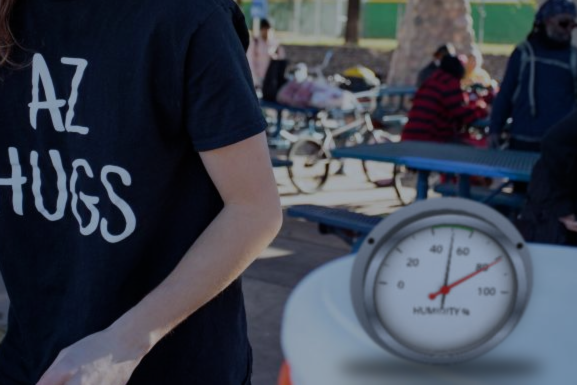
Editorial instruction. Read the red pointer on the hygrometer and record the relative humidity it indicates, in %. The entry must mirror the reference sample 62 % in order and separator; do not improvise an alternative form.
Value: 80 %
